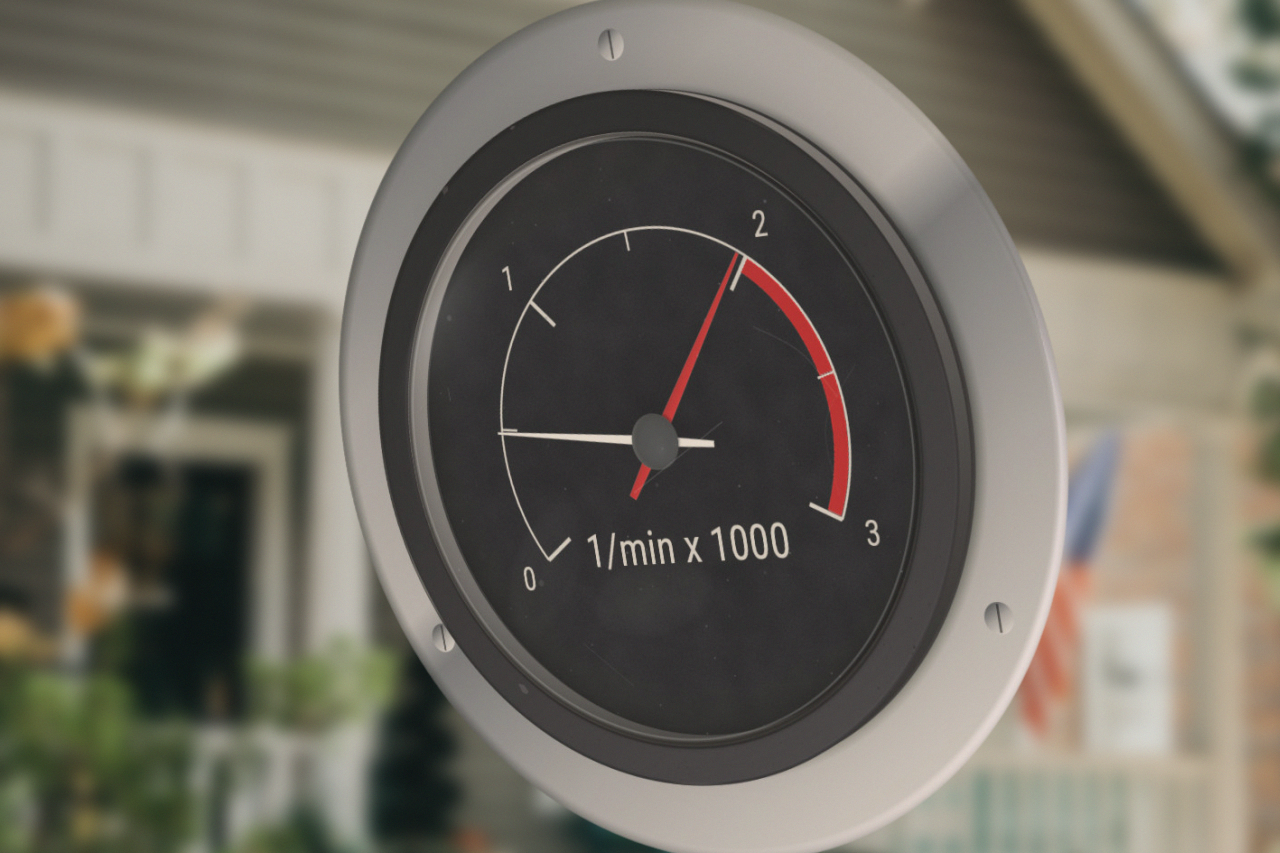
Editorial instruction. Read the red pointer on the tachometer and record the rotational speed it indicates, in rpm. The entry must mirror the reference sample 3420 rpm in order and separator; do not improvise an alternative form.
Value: 2000 rpm
